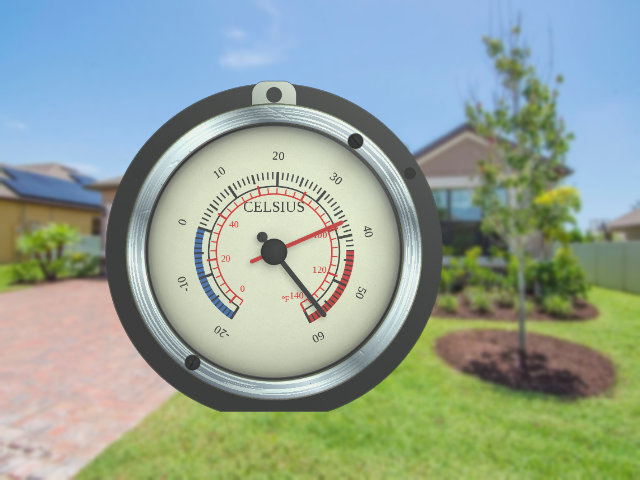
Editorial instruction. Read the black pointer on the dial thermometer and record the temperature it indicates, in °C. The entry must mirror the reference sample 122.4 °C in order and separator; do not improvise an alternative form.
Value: 57 °C
